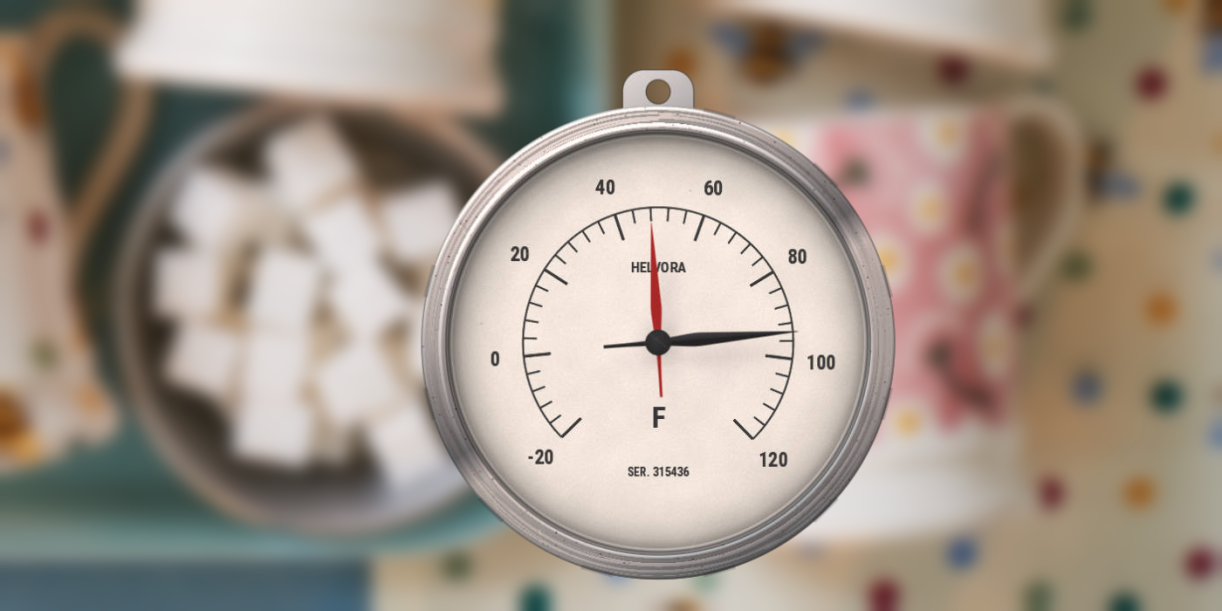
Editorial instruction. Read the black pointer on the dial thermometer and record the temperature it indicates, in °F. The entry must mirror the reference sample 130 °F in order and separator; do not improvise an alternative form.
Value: 94 °F
